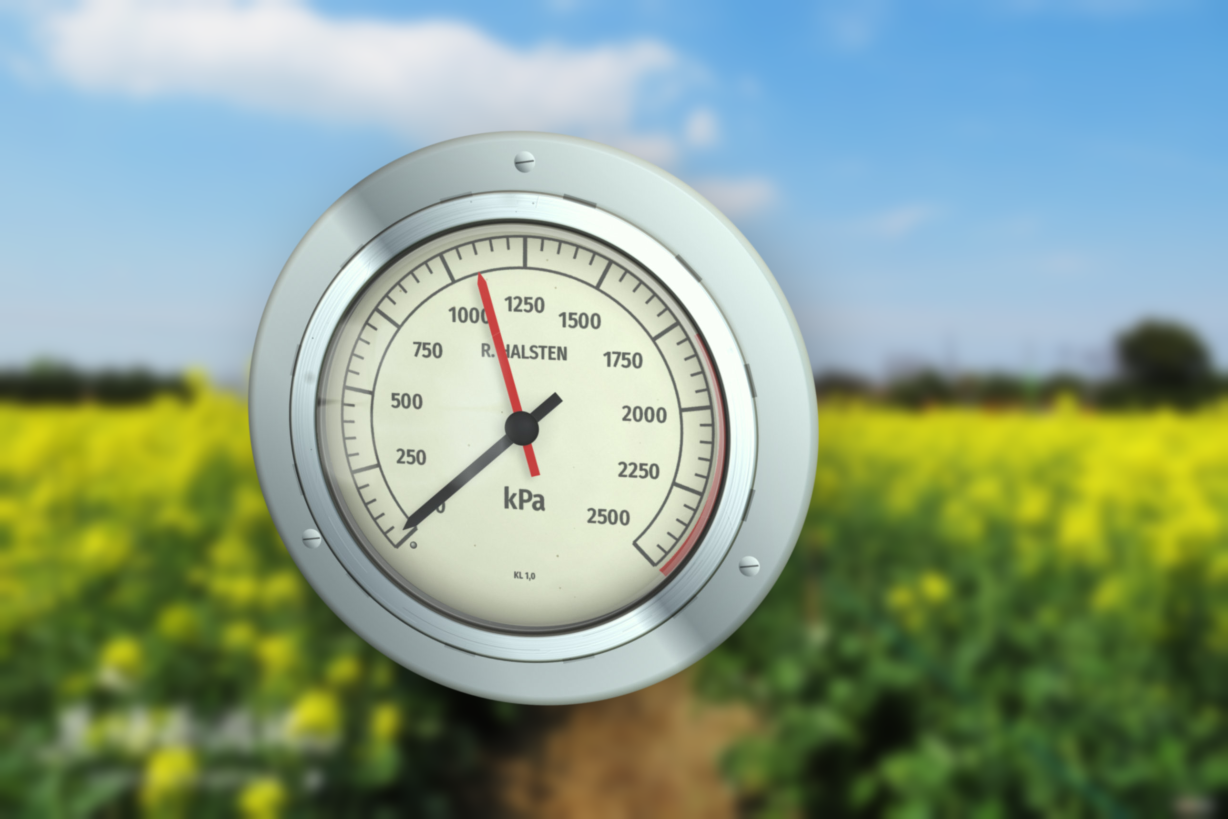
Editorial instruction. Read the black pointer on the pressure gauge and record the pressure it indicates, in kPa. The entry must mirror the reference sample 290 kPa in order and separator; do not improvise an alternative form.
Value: 25 kPa
